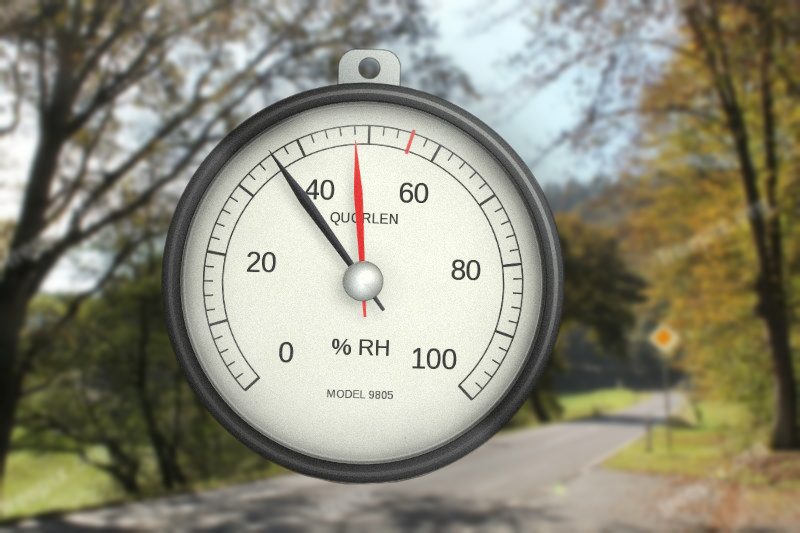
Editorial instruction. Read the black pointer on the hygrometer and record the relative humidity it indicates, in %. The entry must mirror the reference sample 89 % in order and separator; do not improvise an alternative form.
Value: 36 %
